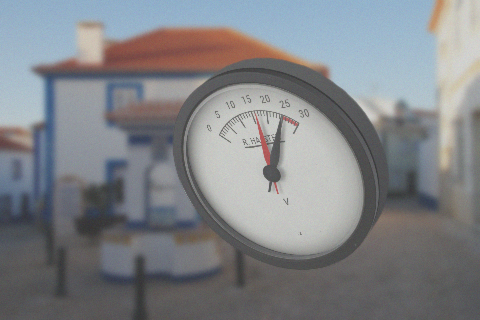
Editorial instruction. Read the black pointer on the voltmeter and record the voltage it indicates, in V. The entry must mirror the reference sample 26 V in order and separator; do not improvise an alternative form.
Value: 25 V
